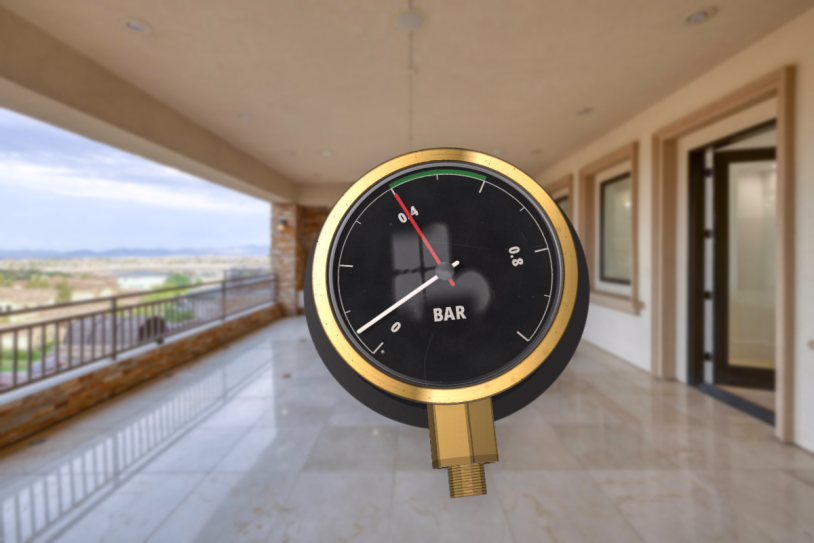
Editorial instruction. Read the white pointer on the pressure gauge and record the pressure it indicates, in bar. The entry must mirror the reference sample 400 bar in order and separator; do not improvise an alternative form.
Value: 0.05 bar
